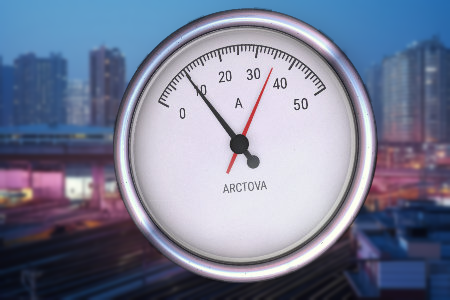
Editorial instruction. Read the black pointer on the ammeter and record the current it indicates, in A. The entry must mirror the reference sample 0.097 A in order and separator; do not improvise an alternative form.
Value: 10 A
